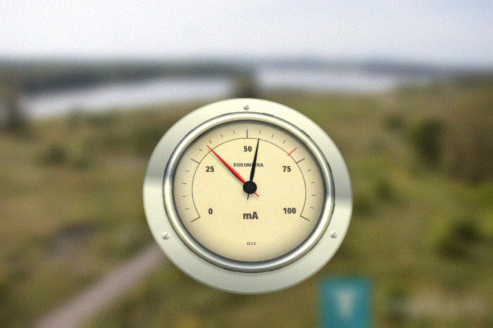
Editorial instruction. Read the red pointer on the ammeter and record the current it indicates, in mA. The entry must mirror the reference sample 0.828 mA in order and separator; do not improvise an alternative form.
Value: 32.5 mA
